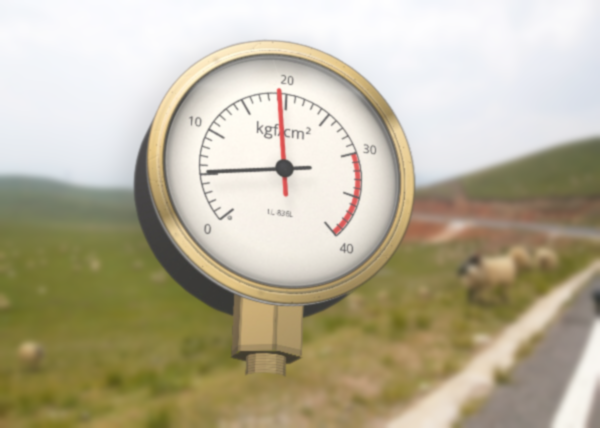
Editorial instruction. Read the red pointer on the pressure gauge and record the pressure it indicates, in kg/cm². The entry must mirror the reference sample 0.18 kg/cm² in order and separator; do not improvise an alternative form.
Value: 19 kg/cm²
